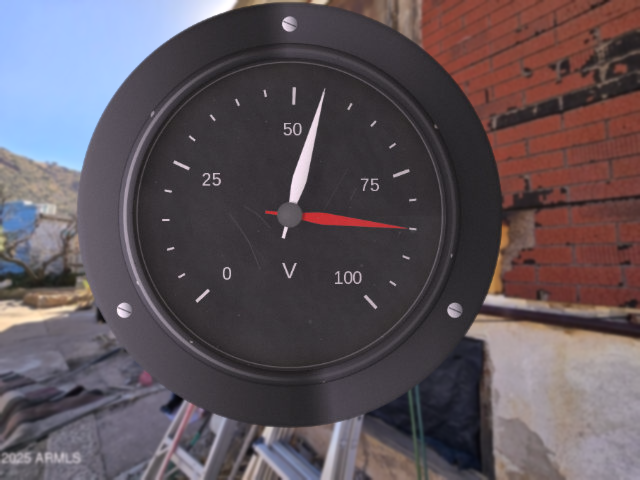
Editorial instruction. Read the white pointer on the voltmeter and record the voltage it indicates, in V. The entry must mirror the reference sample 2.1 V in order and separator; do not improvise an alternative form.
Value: 55 V
